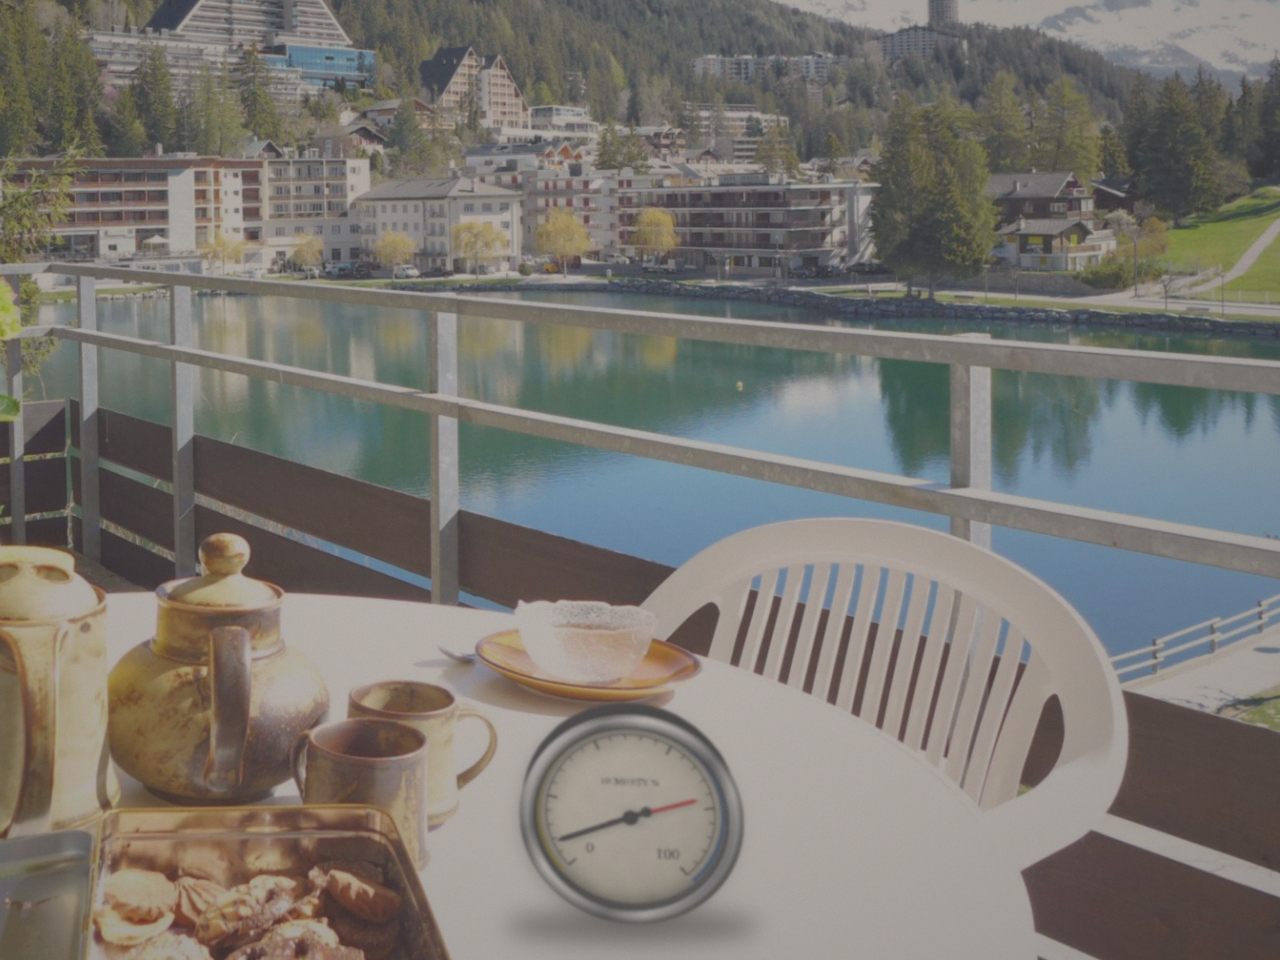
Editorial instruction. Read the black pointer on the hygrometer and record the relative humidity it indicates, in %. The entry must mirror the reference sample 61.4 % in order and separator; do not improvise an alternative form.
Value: 8 %
